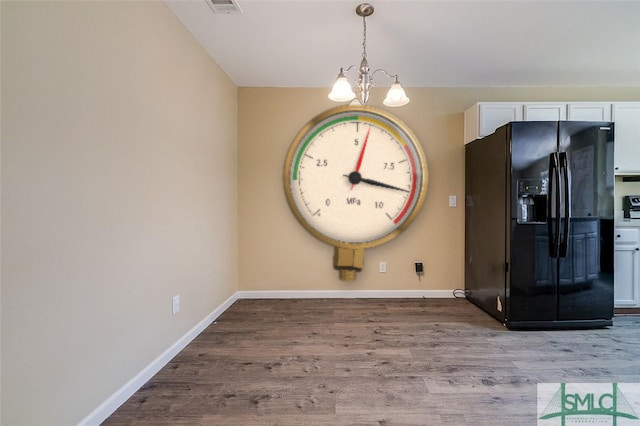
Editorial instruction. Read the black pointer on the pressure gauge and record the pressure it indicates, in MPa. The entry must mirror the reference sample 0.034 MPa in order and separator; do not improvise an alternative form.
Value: 8.75 MPa
